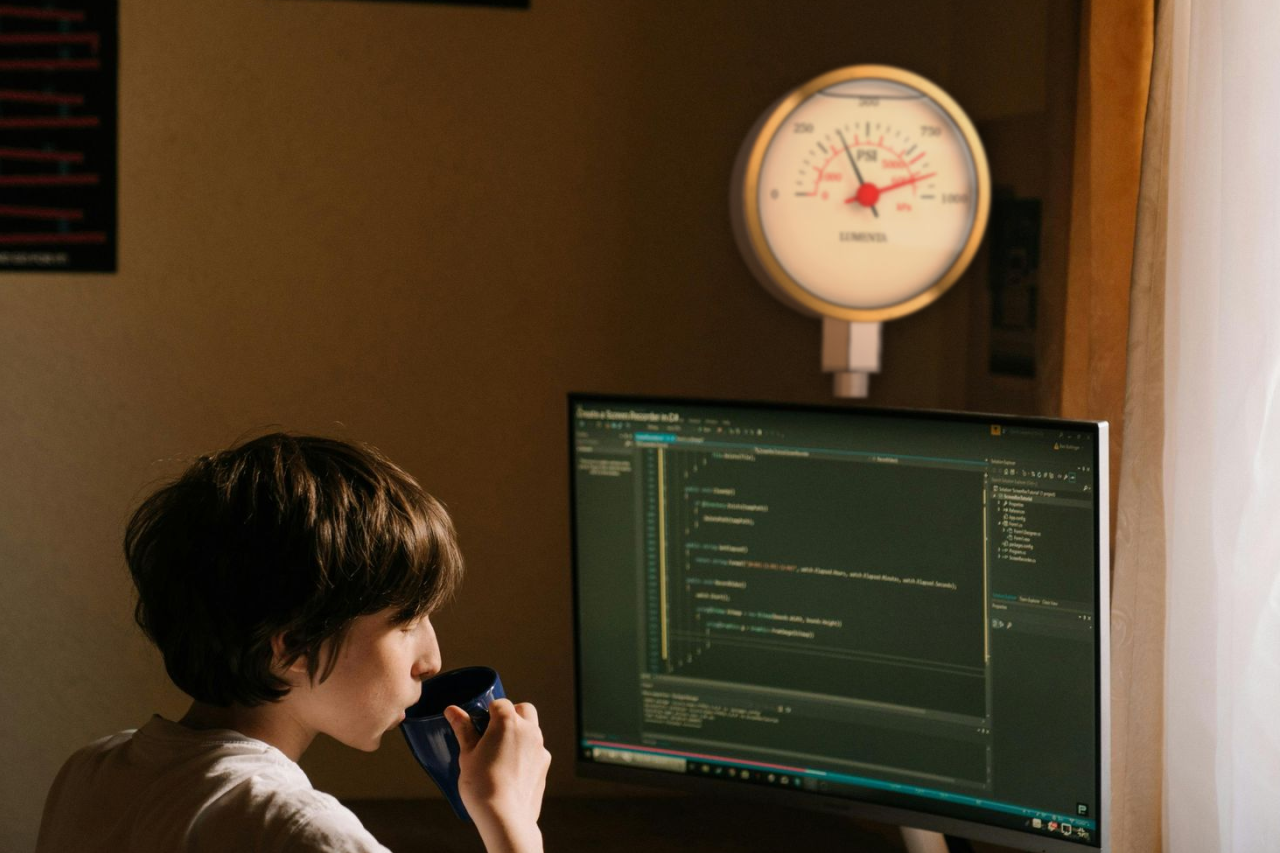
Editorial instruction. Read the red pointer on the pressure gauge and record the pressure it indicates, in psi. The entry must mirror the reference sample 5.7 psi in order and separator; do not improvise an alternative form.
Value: 900 psi
